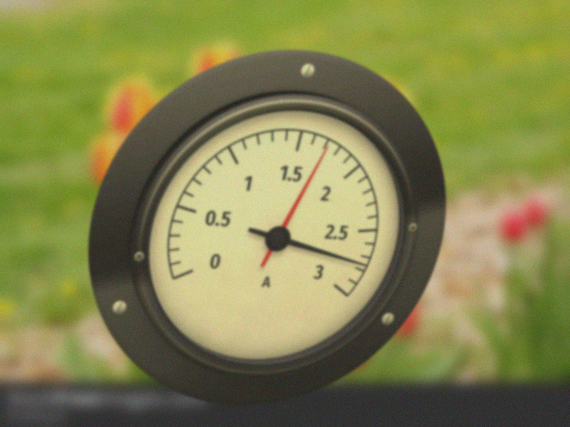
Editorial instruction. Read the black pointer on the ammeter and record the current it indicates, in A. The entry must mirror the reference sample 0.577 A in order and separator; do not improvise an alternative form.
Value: 2.75 A
